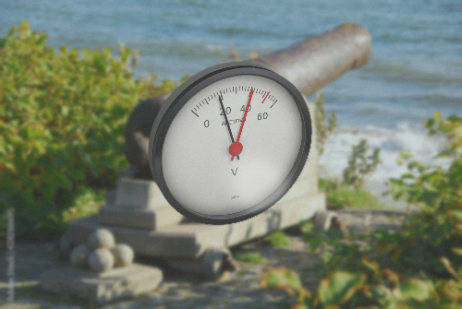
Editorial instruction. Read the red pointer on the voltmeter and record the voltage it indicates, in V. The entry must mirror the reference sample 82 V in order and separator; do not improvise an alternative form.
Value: 40 V
